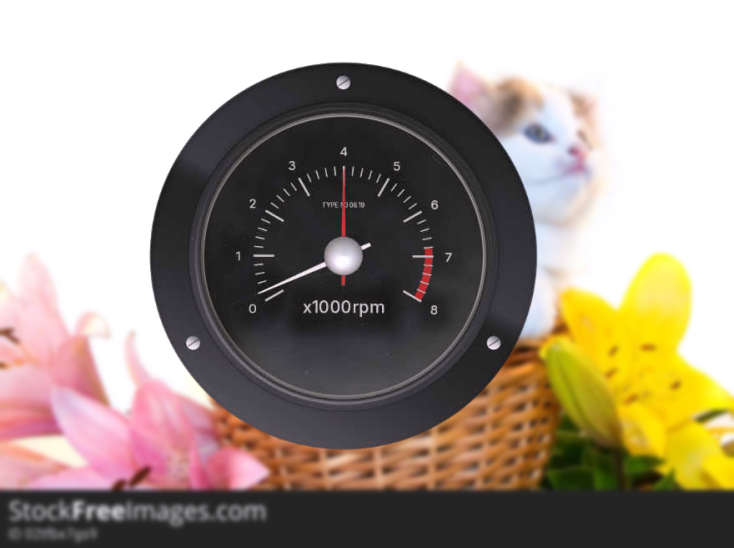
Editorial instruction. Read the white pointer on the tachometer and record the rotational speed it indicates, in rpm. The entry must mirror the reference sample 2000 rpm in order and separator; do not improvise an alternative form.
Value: 200 rpm
